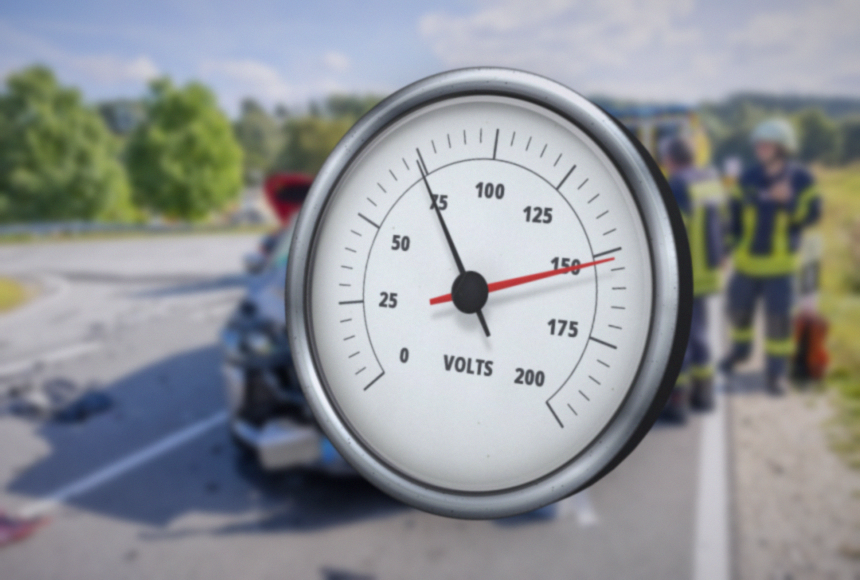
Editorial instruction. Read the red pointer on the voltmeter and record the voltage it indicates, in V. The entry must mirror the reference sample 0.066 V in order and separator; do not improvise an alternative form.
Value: 152.5 V
